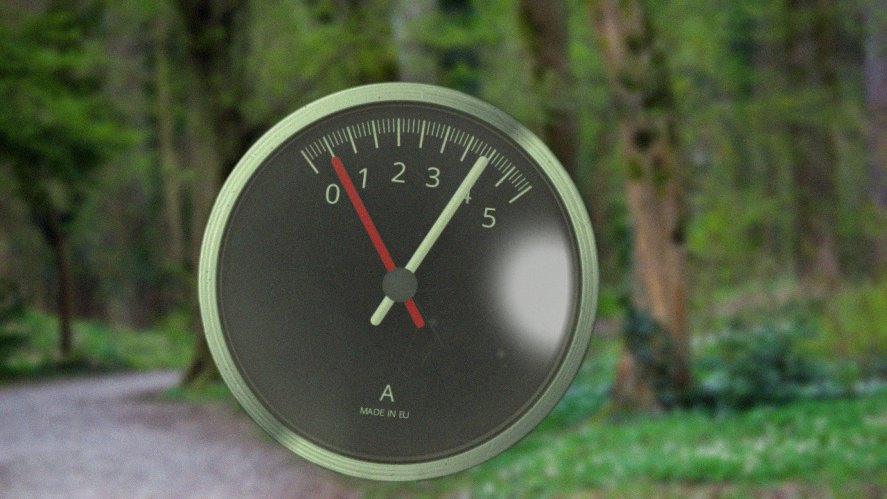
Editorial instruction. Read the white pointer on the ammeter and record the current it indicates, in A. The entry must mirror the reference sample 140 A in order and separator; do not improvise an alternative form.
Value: 3.9 A
